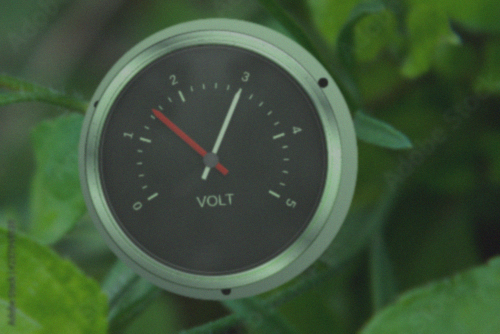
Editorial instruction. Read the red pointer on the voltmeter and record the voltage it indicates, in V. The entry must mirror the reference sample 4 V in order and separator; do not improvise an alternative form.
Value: 1.5 V
